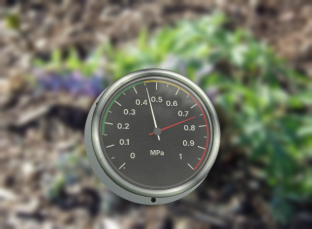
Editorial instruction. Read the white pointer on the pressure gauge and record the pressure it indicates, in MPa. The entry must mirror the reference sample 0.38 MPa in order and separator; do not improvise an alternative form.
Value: 0.45 MPa
